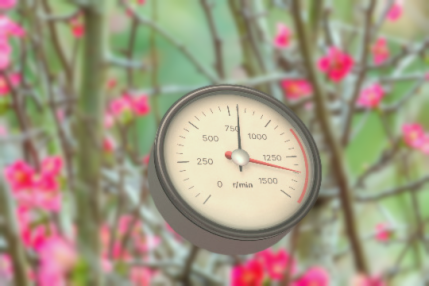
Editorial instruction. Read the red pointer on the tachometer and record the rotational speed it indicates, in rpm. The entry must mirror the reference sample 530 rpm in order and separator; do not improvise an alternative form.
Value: 1350 rpm
